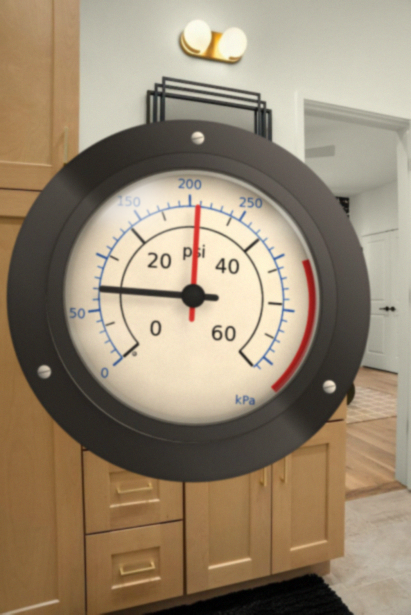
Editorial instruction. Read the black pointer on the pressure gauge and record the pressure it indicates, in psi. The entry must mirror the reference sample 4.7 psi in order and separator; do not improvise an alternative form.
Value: 10 psi
